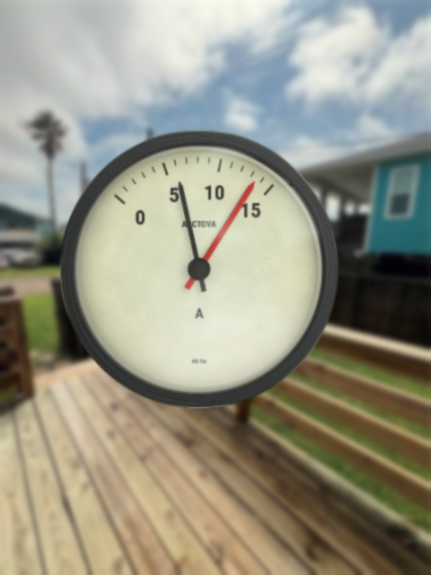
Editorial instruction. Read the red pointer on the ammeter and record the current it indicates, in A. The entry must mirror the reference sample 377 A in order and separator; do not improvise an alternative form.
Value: 13.5 A
